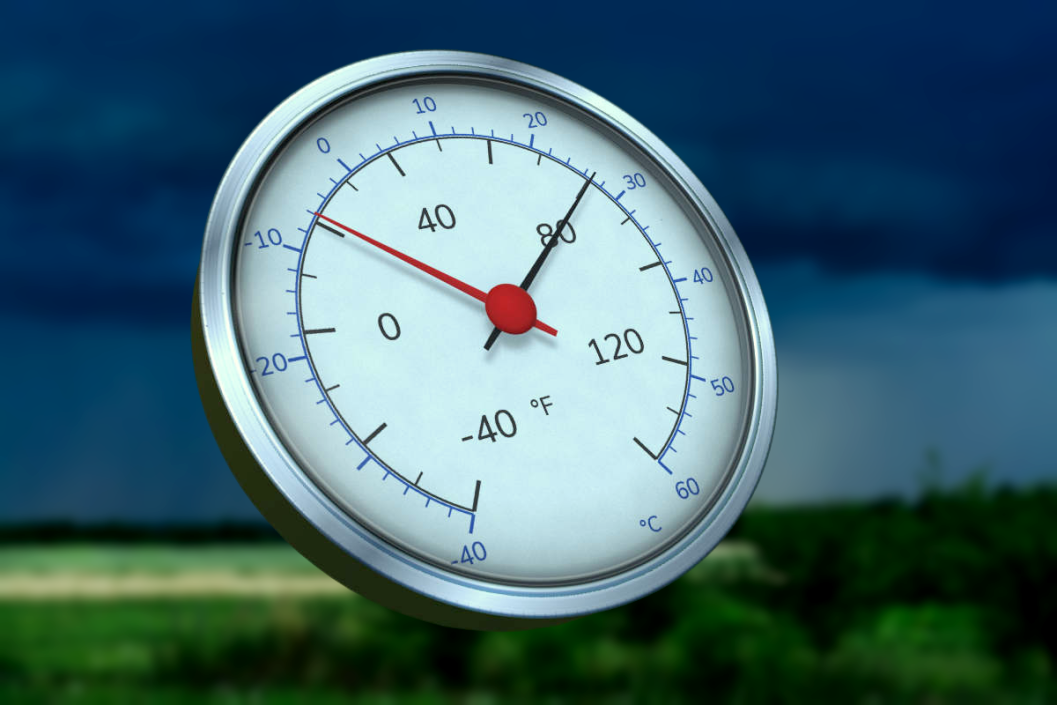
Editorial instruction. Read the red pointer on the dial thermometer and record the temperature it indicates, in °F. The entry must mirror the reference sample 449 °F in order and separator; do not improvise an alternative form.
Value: 20 °F
